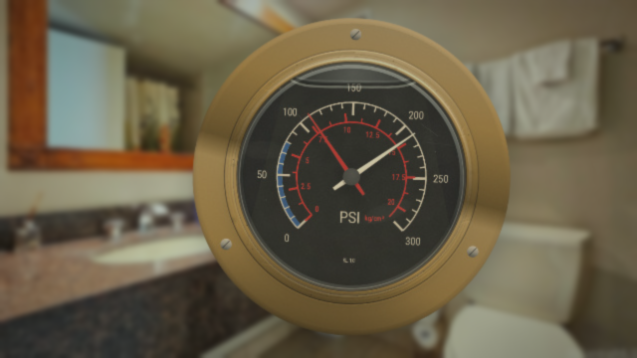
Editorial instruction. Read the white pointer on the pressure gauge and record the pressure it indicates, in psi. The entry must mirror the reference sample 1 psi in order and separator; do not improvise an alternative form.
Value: 210 psi
